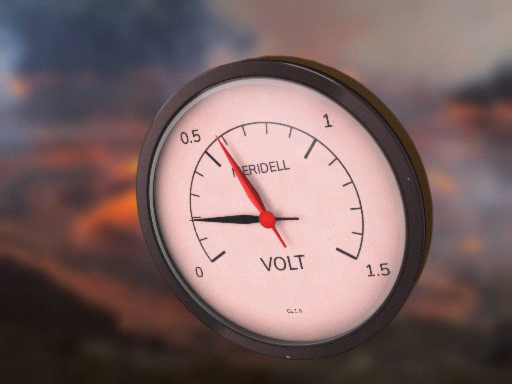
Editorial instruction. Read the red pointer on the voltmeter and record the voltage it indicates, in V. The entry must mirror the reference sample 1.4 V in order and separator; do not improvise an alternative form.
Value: 0.6 V
